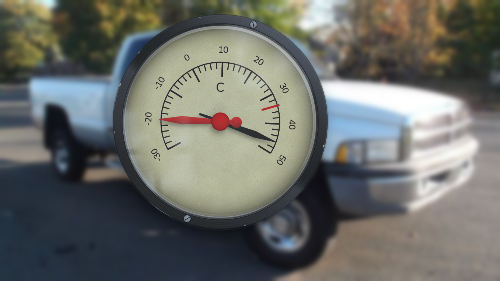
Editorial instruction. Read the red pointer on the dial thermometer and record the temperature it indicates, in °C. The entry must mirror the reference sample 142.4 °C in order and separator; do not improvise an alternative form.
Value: -20 °C
